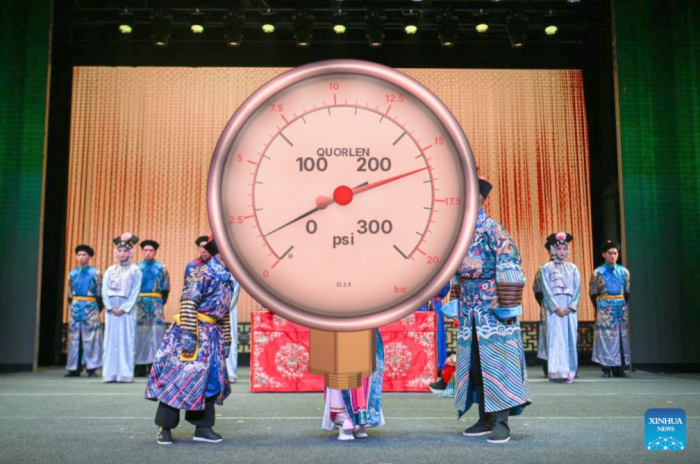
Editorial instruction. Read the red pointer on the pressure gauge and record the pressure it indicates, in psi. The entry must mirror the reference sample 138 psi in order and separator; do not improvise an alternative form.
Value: 230 psi
